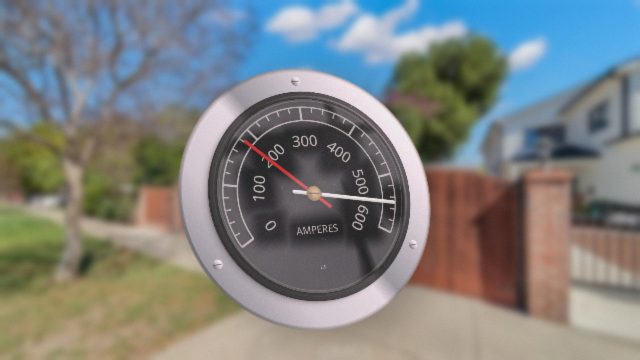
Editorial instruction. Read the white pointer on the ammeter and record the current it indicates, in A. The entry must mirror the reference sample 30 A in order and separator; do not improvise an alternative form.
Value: 550 A
